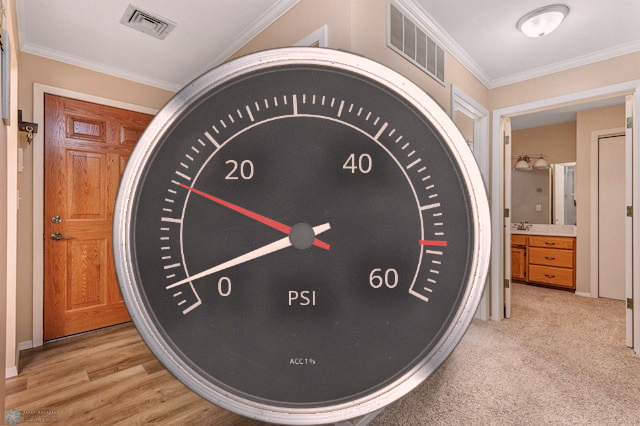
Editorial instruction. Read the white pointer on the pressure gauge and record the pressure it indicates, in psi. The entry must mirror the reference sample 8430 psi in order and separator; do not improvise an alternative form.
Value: 3 psi
